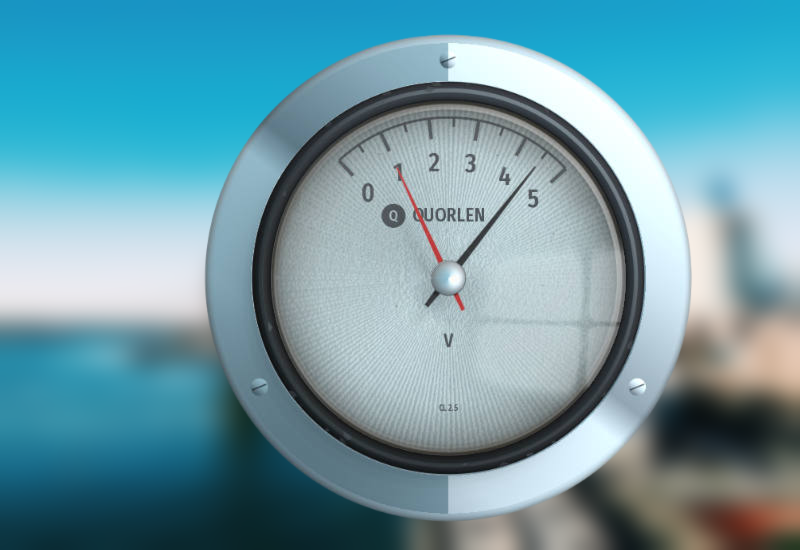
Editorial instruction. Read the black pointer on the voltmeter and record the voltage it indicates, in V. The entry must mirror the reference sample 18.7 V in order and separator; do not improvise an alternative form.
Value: 4.5 V
